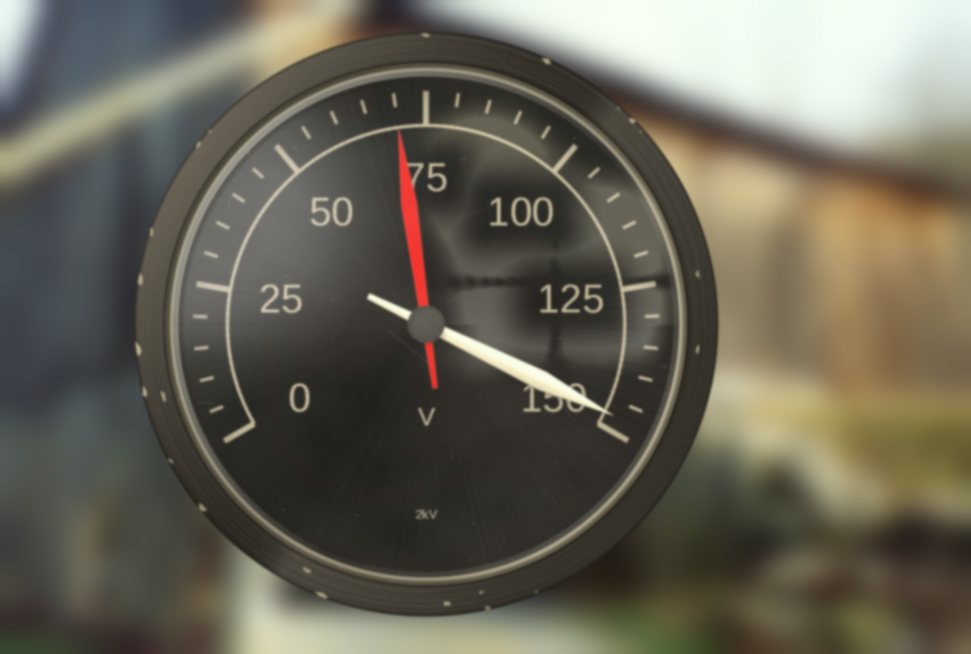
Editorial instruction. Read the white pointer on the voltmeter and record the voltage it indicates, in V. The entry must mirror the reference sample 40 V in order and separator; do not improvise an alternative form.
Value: 147.5 V
